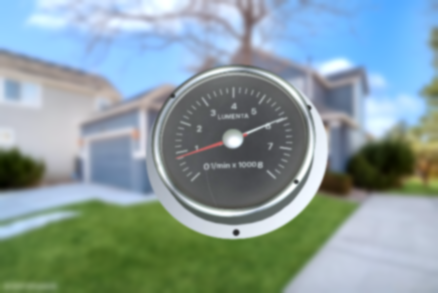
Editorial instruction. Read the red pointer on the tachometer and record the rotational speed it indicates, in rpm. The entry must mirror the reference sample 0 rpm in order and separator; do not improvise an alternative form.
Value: 800 rpm
